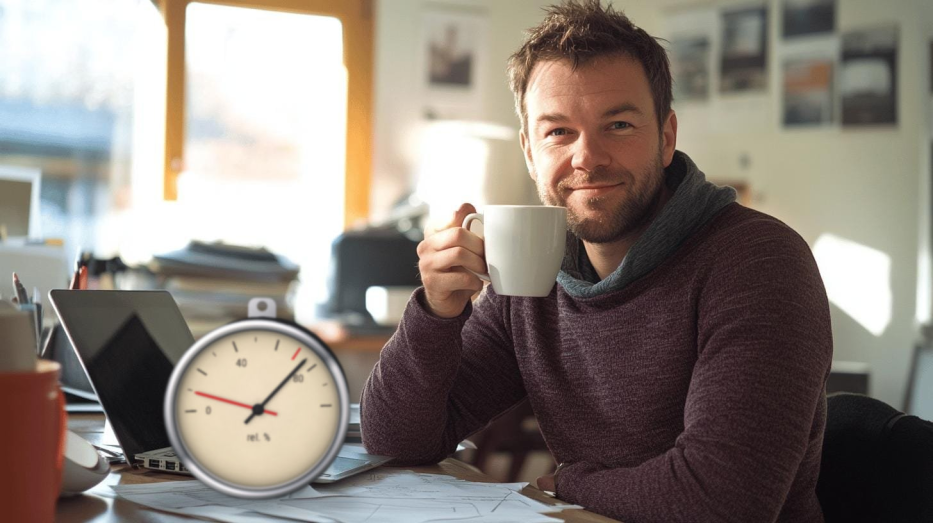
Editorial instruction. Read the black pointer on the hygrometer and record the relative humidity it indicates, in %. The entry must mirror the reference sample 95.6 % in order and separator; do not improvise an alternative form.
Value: 75 %
